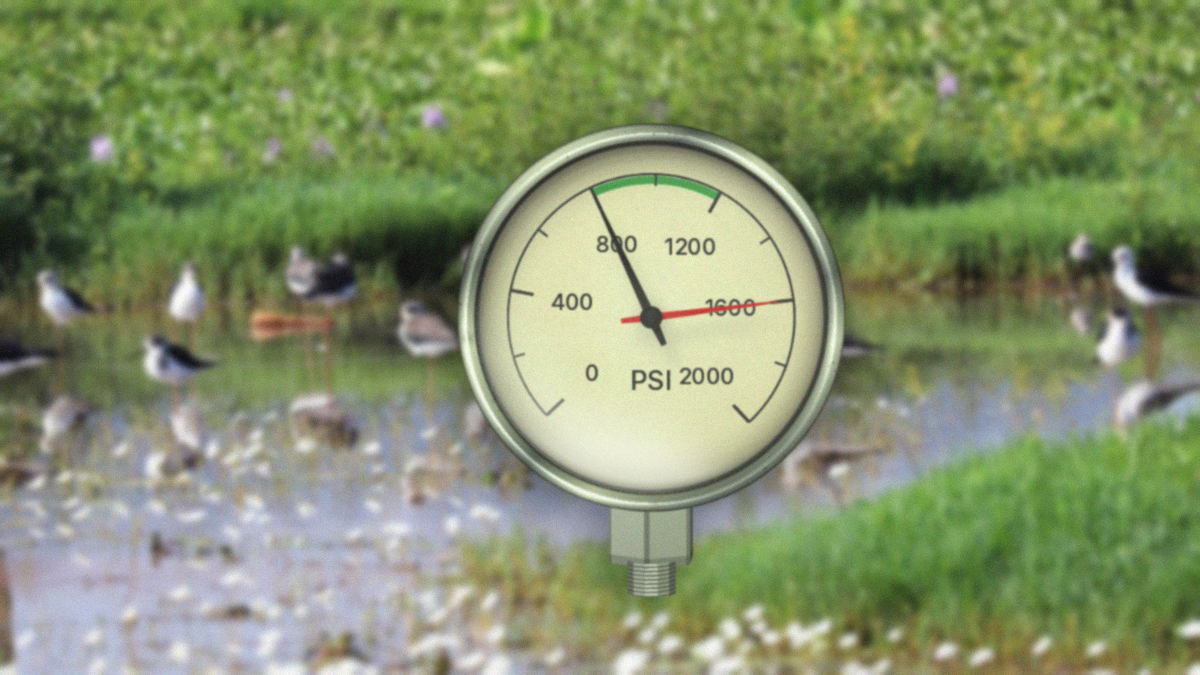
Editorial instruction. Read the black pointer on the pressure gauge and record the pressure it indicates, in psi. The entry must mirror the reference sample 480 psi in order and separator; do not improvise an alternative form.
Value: 800 psi
